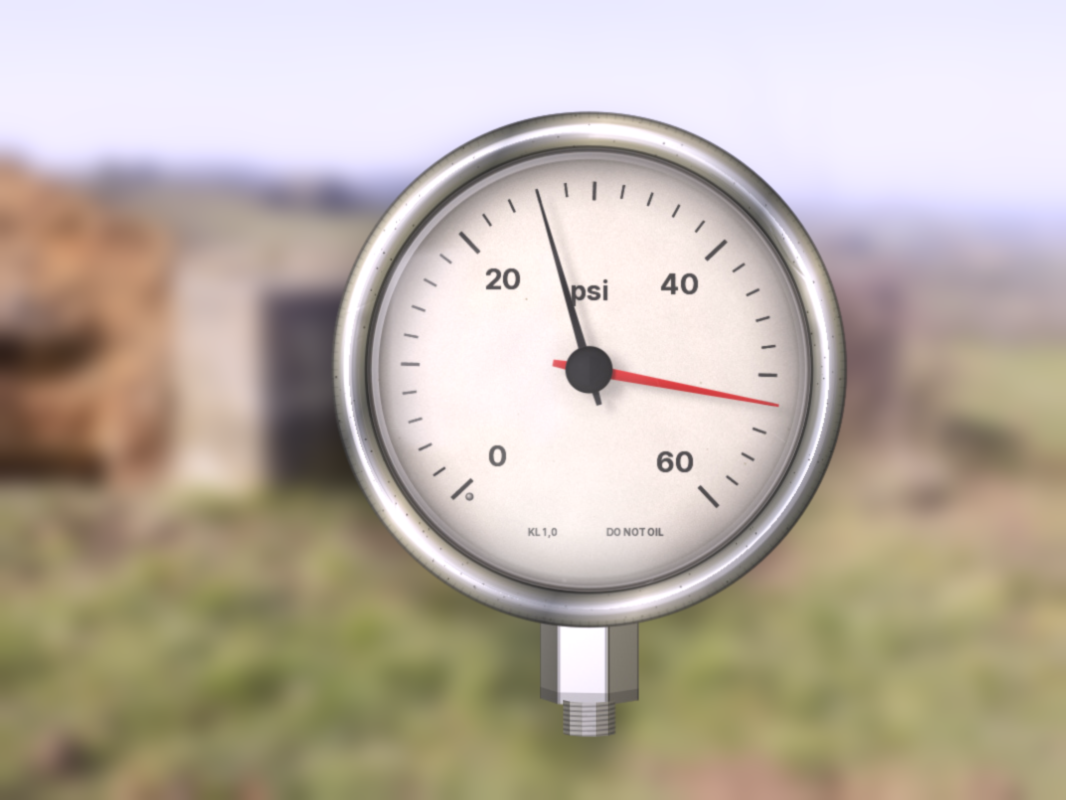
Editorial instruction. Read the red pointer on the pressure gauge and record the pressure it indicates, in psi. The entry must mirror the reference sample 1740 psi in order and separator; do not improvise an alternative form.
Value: 52 psi
